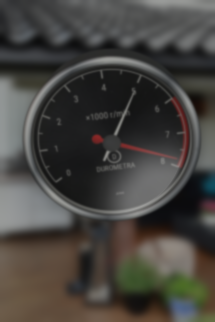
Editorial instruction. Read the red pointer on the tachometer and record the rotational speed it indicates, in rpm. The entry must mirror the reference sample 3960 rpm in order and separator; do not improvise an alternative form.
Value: 7750 rpm
